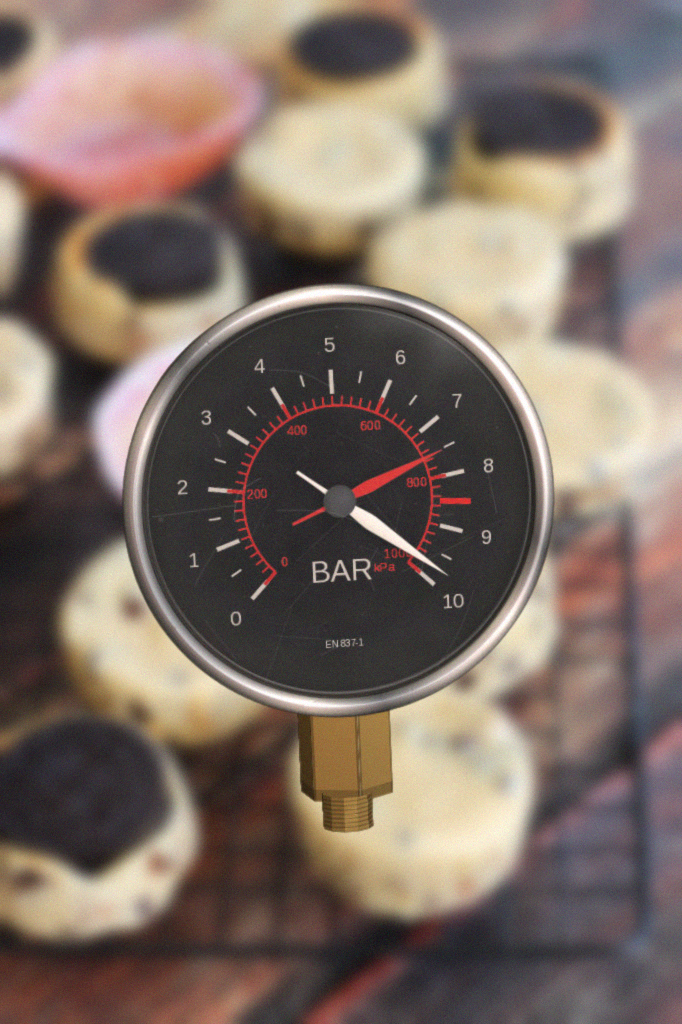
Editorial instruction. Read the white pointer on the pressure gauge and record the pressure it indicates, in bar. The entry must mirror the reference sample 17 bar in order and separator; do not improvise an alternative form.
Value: 9.75 bar
